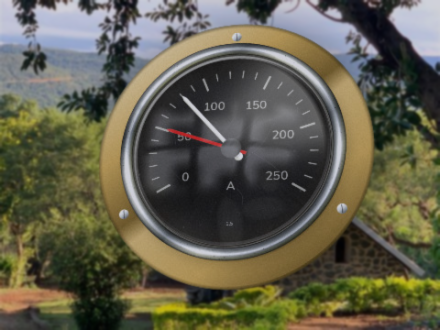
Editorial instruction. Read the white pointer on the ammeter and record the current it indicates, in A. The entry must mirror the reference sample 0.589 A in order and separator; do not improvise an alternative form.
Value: 80 A
